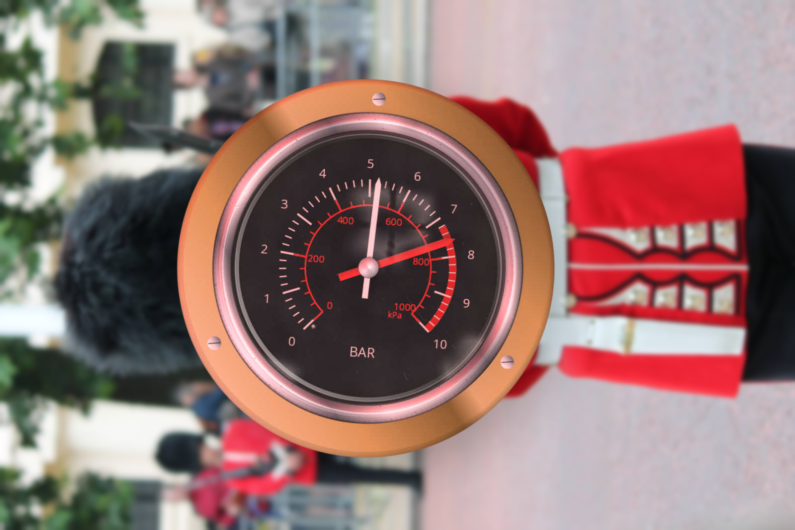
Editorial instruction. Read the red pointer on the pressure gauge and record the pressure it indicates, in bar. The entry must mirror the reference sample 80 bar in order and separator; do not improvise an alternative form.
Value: 7.6 bar
